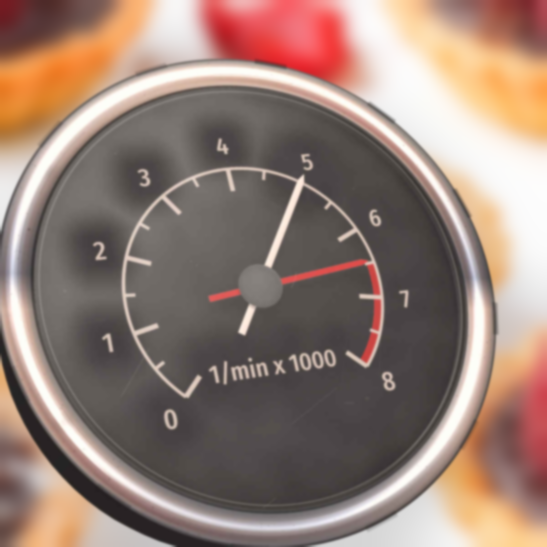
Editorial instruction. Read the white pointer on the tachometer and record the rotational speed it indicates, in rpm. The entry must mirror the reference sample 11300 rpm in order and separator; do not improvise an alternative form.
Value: 5000 rpm
